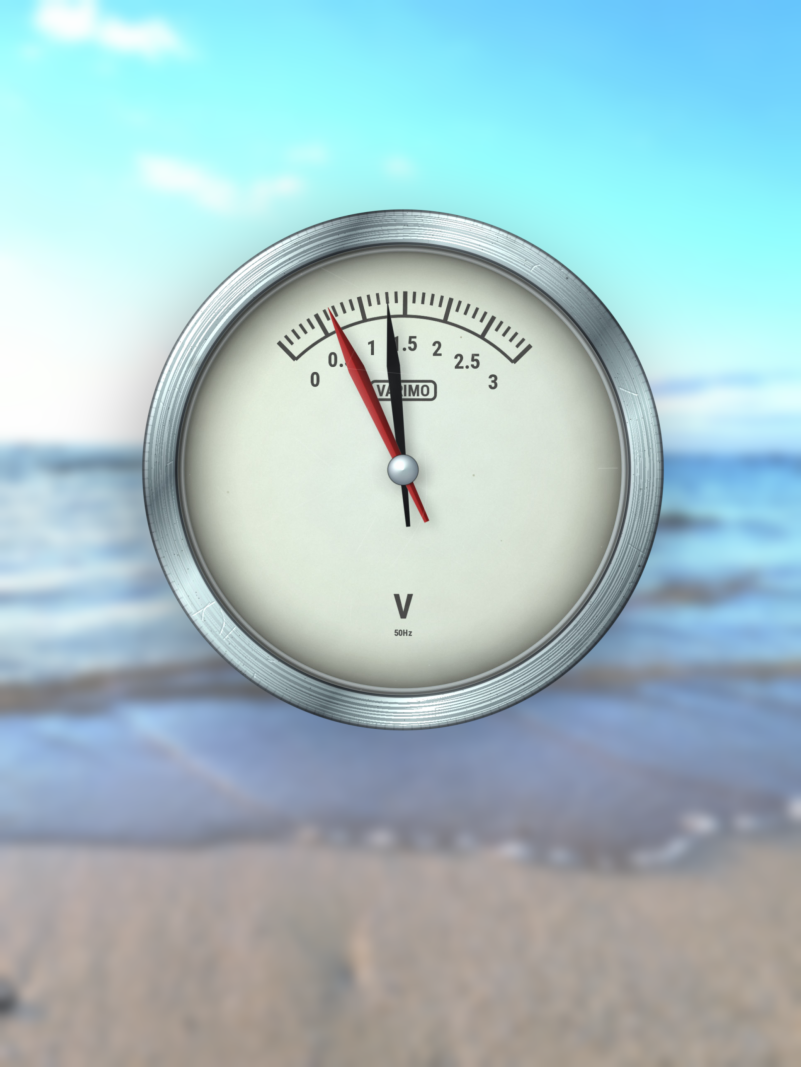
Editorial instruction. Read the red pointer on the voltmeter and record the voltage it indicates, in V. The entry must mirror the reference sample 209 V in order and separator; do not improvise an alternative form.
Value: 0.65 V
